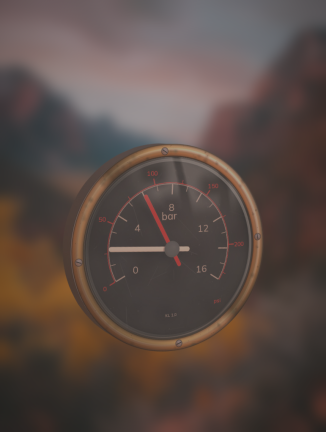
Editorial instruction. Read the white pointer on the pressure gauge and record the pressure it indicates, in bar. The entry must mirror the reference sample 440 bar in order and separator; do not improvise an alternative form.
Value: 2 bar
